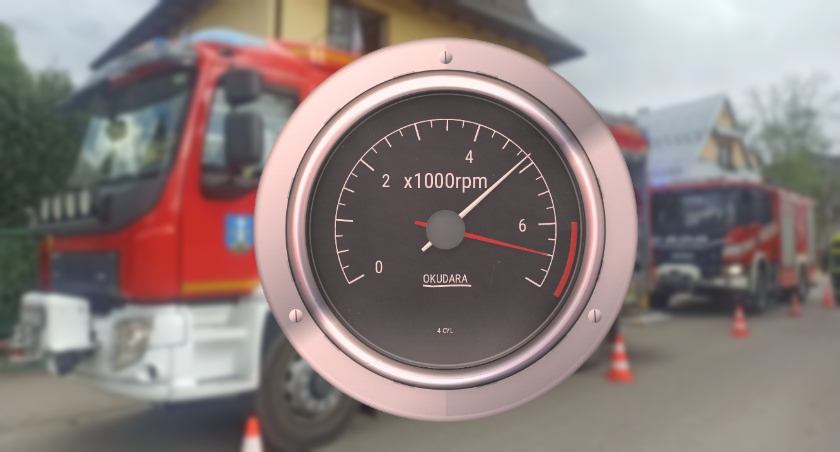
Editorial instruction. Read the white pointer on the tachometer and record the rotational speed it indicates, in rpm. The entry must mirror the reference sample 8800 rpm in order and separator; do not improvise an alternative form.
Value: 4875 rpm
